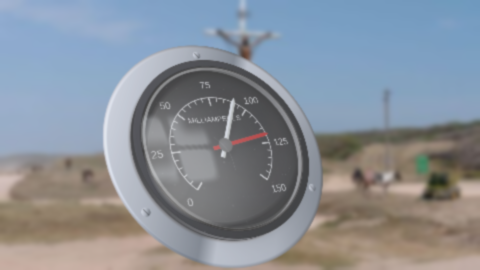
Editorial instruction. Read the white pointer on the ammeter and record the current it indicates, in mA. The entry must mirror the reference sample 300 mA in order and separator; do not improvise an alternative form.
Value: 90 mA
